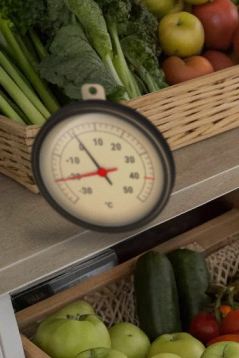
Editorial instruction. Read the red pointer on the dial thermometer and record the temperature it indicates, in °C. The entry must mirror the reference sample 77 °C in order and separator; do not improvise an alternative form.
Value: -20 °C
